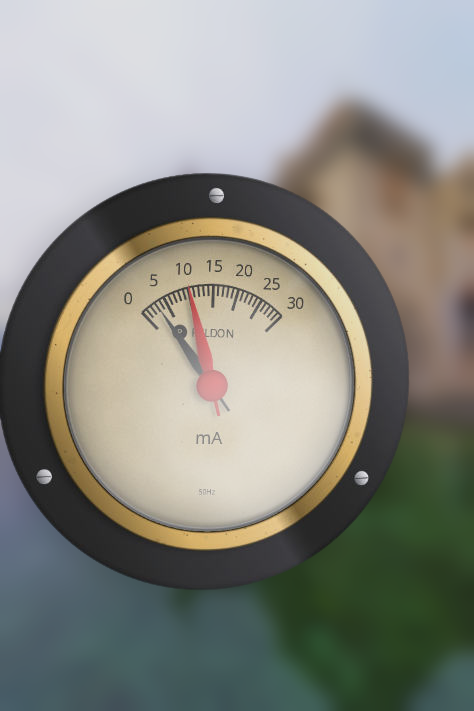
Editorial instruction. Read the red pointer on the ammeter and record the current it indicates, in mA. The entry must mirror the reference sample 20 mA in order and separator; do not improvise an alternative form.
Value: 10 mA
